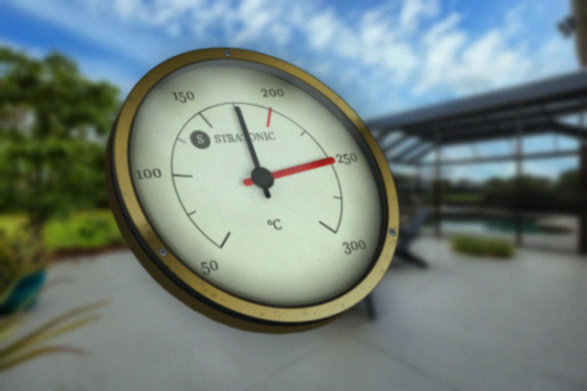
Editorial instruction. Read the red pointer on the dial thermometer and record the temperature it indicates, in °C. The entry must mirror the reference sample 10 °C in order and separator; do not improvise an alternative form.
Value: 250 °C
